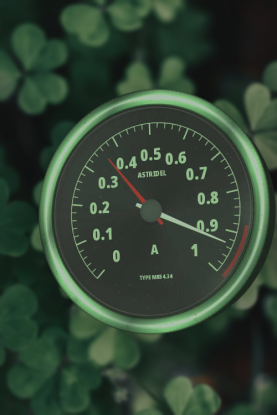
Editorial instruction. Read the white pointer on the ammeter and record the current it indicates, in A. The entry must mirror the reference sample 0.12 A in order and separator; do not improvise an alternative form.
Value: 0.93 A
